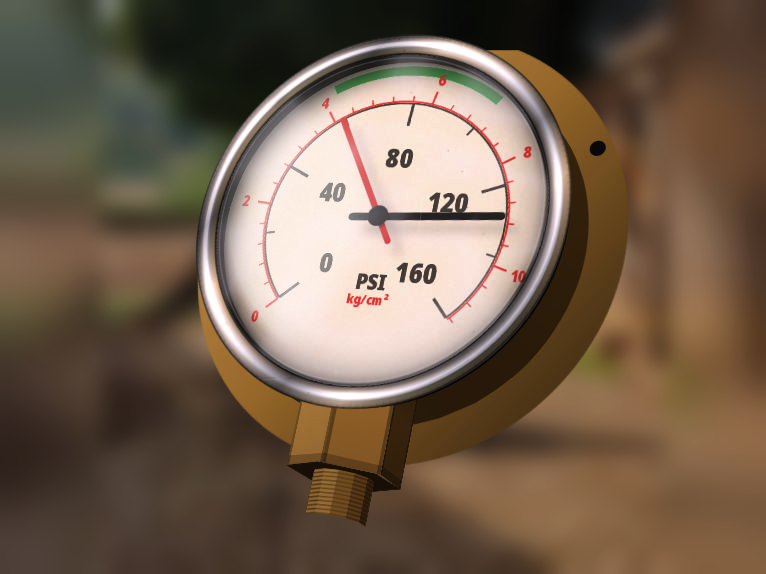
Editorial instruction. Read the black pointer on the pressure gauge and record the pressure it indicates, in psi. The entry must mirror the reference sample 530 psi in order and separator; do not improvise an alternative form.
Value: 130 psi
